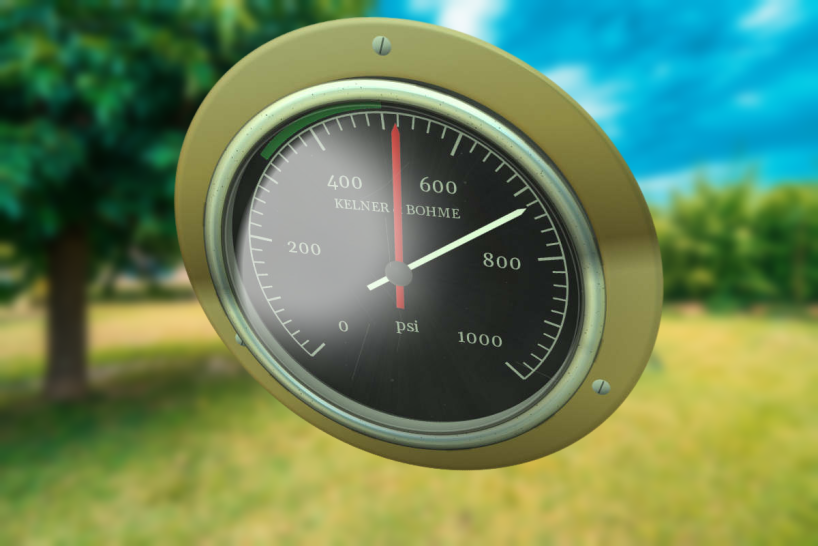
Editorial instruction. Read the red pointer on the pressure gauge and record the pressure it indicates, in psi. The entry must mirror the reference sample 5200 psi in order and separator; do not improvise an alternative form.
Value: 520 psi
